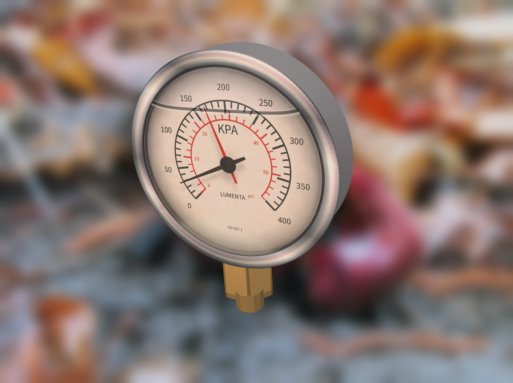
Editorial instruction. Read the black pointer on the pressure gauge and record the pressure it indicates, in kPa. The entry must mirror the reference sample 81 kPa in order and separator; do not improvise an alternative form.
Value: 30 kPa
